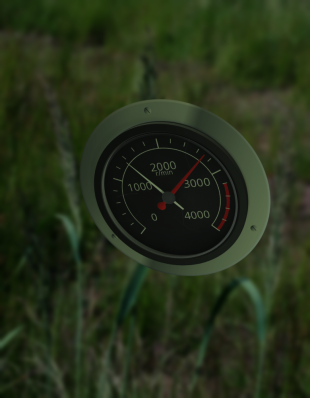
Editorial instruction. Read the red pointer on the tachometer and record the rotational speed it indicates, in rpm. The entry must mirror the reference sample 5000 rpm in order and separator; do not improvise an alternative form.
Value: 2700 rpm
